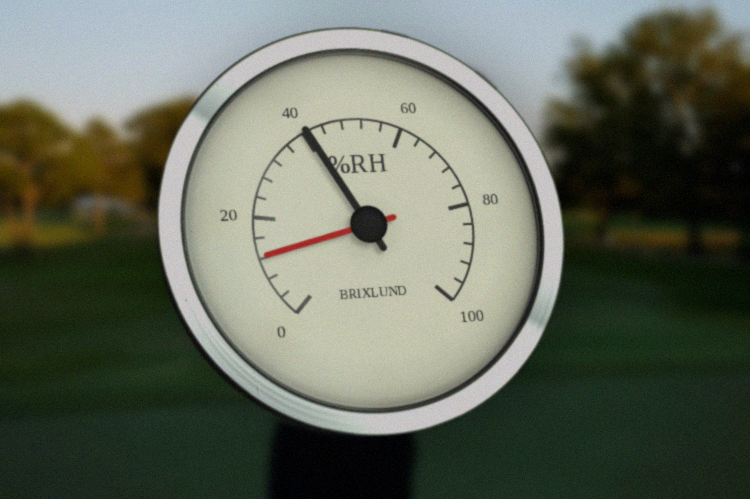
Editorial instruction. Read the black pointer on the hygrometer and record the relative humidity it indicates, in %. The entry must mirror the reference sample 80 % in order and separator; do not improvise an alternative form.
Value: 40 %
